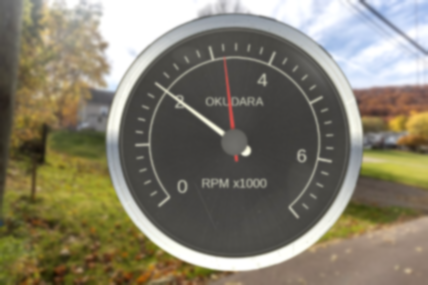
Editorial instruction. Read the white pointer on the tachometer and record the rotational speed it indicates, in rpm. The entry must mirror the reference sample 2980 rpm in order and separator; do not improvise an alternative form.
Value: 2000 rpm
